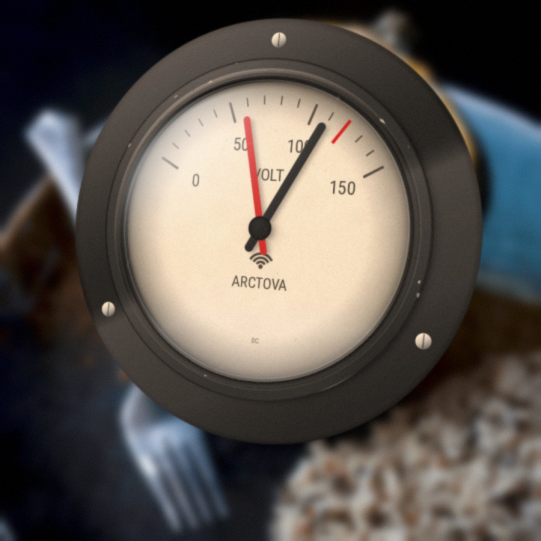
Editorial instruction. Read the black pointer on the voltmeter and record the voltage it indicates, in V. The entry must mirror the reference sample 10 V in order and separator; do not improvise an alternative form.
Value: 110 V
